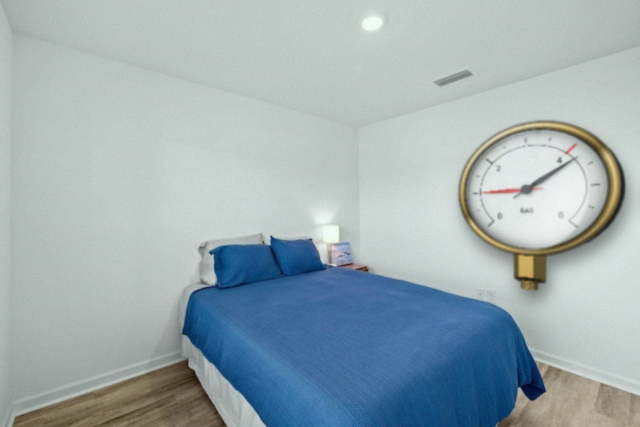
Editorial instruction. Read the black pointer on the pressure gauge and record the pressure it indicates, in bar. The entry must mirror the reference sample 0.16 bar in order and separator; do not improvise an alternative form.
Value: 4.25 bar
